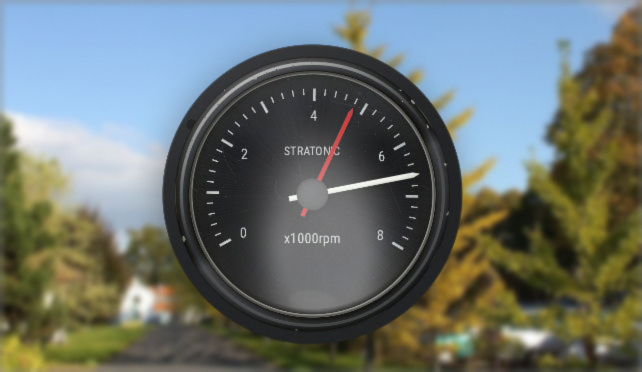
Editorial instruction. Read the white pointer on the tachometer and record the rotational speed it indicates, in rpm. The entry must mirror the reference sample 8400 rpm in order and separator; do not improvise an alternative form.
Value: 6600 rpm
